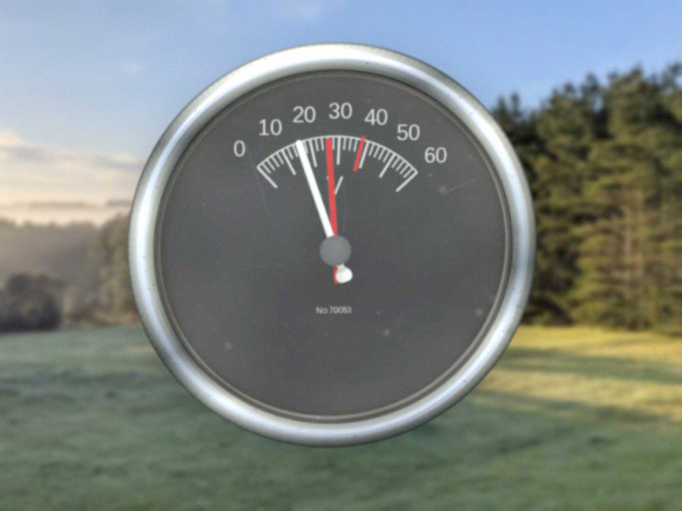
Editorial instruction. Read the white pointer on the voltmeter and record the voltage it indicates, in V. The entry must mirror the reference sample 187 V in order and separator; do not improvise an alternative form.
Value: 16 V
